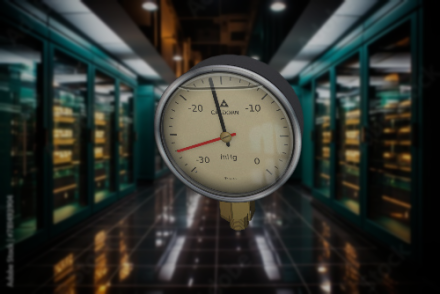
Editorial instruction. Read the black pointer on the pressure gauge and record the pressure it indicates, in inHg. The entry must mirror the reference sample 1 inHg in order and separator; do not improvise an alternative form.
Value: -16 inHg
